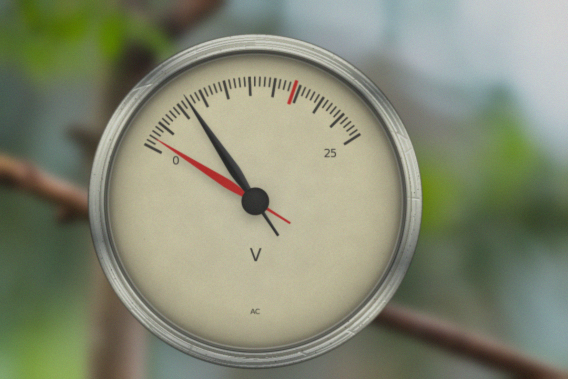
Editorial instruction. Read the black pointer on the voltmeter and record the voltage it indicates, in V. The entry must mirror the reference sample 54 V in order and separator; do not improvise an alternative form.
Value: 6 V
